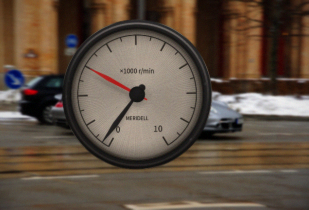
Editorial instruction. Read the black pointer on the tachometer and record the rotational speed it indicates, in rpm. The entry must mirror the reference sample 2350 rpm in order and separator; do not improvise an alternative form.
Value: 250 rpm
